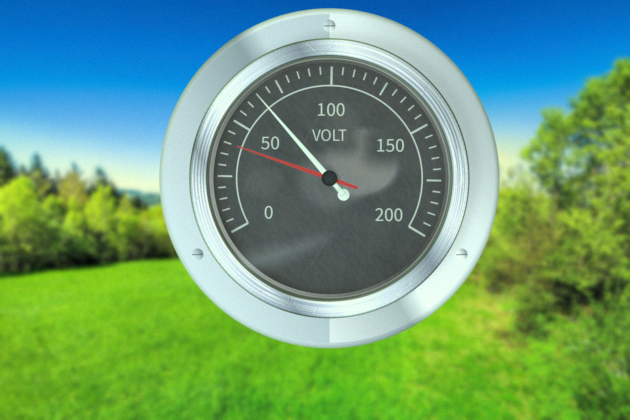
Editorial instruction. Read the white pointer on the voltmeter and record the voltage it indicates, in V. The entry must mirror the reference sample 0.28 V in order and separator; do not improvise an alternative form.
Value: 65 V
